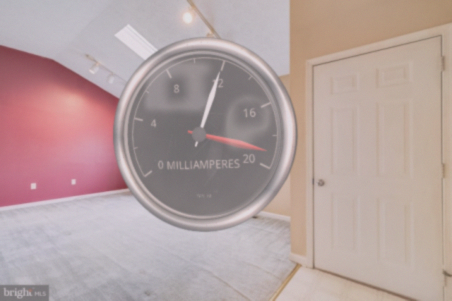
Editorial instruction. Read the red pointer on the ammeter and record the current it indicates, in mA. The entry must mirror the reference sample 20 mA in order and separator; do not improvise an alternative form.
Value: 19 mA
